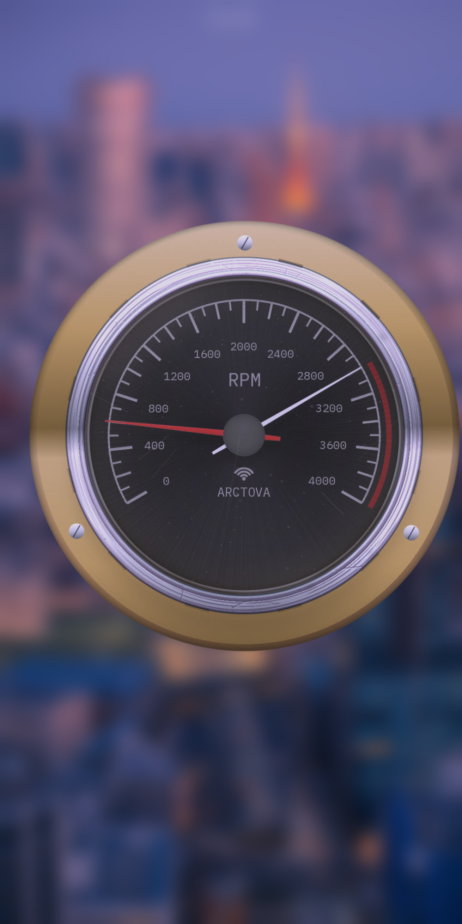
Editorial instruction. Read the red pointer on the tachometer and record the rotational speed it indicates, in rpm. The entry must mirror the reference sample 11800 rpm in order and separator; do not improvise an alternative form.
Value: 600 rpm
